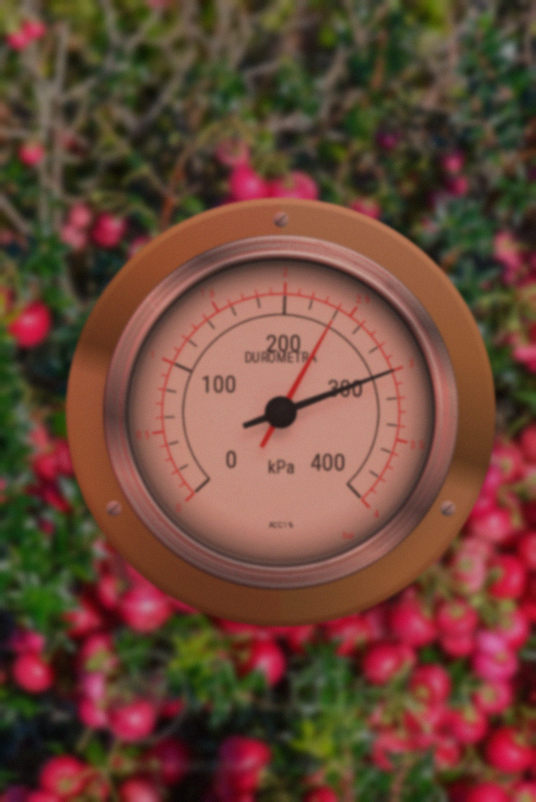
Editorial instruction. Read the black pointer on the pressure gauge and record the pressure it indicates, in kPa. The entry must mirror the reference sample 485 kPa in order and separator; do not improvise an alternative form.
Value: 300 kPa
